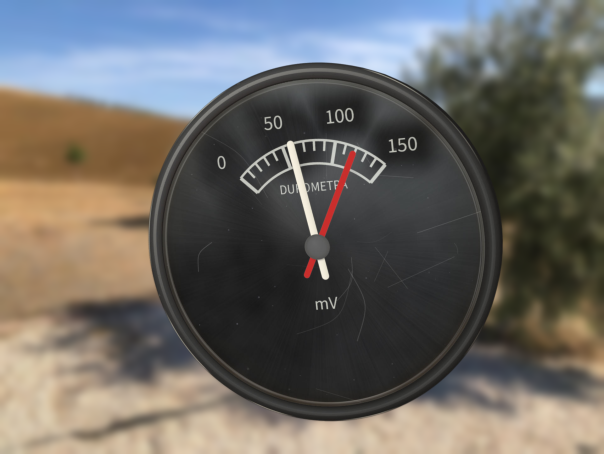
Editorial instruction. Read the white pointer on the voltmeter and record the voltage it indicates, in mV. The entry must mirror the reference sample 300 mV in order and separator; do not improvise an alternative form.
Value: 60 mV
